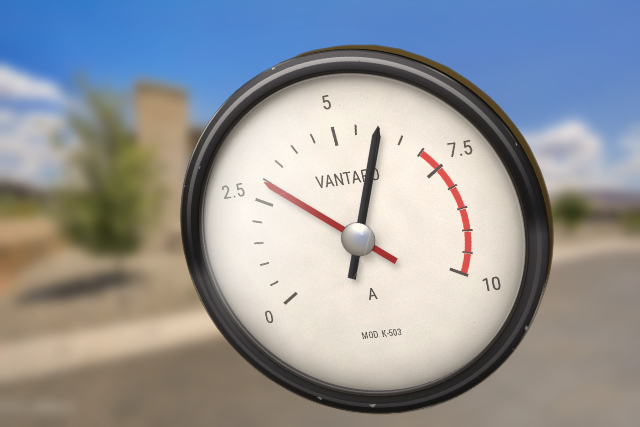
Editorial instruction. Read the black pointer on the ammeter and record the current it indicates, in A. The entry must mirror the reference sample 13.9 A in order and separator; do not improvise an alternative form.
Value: 6 A
